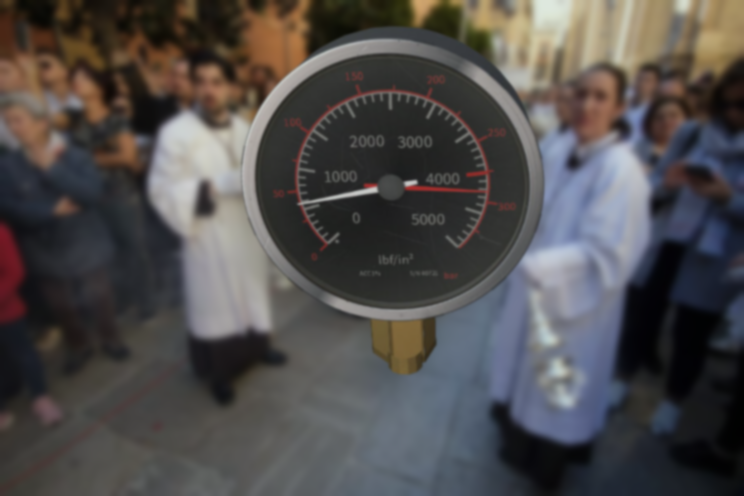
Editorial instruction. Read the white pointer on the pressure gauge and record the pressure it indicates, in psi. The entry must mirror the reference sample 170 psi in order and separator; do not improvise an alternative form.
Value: 600 psi
